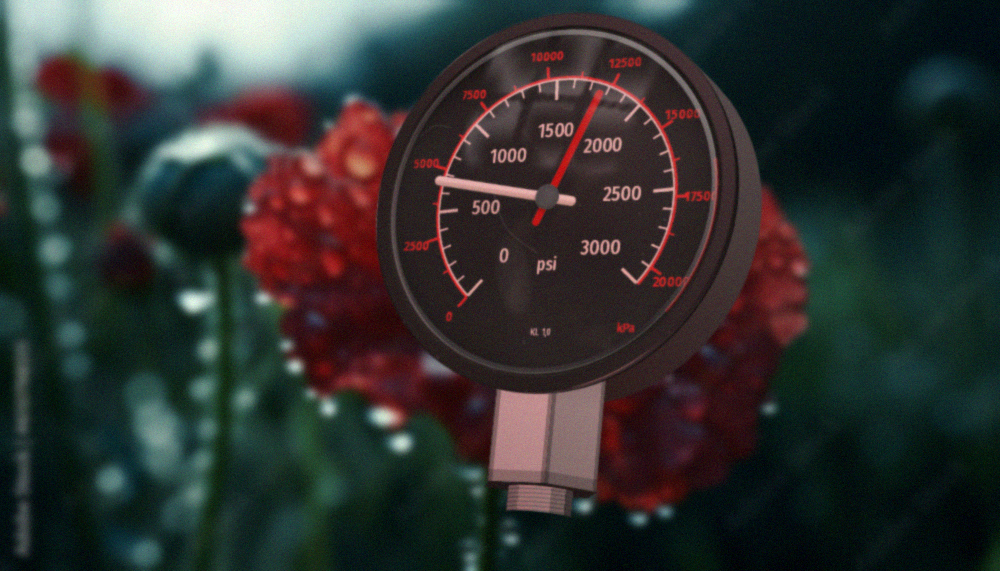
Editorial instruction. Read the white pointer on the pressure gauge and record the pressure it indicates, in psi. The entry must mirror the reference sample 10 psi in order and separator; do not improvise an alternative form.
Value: 650 psi
